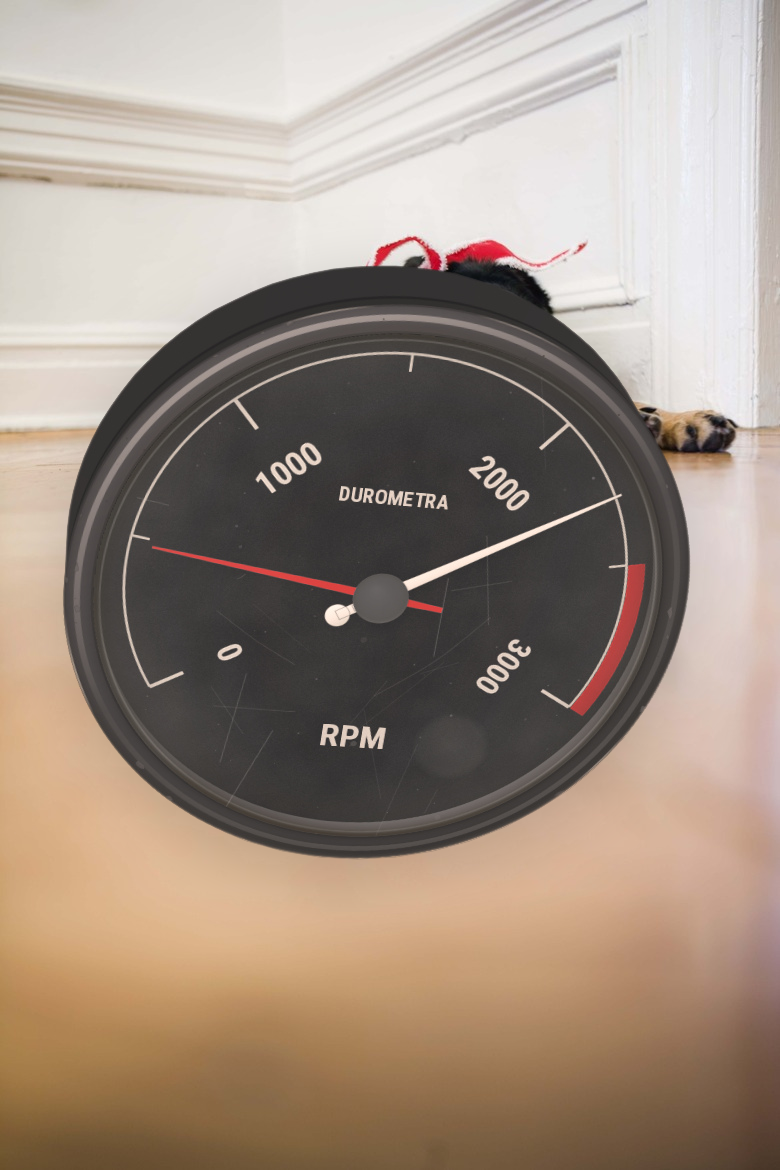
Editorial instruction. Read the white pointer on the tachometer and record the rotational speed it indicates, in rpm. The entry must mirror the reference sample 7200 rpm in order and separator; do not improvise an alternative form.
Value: 2250 rpm
